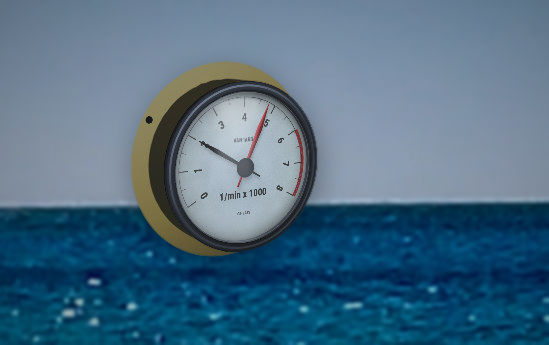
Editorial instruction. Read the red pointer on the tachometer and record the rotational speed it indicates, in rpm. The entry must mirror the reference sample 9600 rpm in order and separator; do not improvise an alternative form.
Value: 4750 rpm
